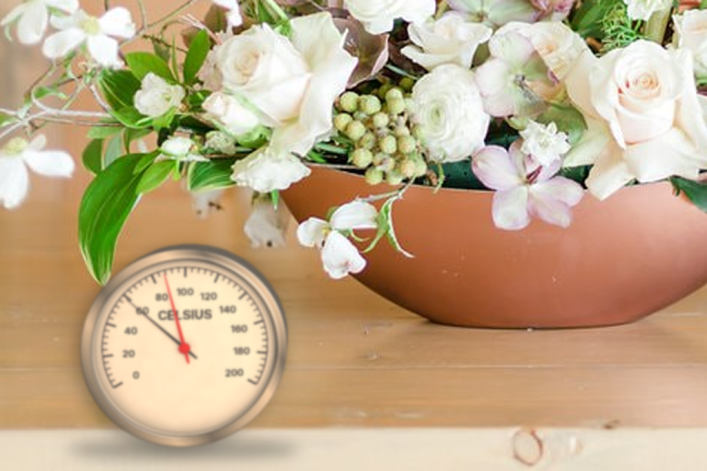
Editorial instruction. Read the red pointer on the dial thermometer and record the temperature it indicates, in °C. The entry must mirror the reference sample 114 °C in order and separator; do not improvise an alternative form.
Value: 88 °C
